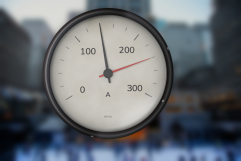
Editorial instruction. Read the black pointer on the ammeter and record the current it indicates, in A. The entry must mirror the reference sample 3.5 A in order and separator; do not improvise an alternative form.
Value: 140 A
